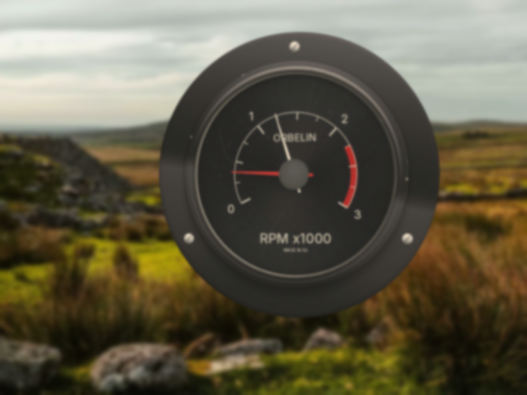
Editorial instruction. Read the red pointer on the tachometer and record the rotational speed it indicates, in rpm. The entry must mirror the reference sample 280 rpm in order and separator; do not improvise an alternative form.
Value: 375 rpm
